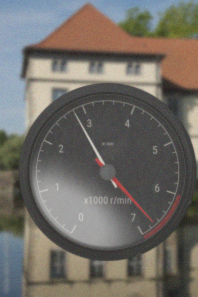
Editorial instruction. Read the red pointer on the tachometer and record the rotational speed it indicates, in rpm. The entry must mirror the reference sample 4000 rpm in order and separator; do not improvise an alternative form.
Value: 6700 rpm
